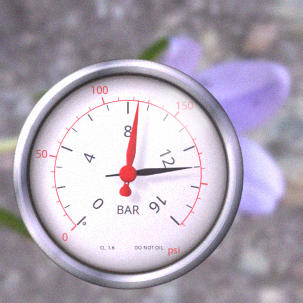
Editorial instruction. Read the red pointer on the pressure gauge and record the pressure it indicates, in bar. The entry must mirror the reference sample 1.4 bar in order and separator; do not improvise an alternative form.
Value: 8.5 bar
